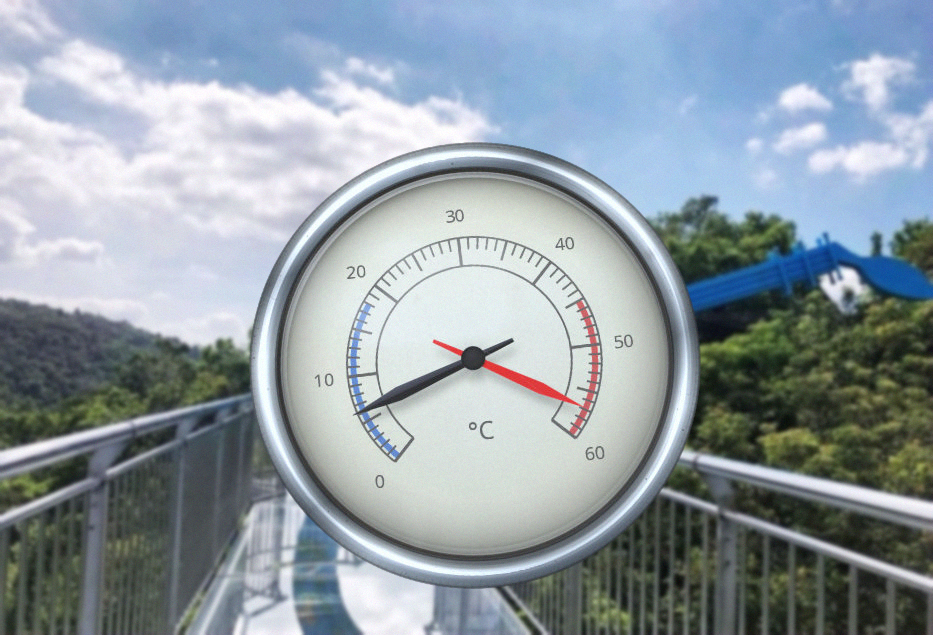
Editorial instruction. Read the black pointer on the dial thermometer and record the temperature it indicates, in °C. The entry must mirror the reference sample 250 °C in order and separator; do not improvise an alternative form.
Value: 6 °C
